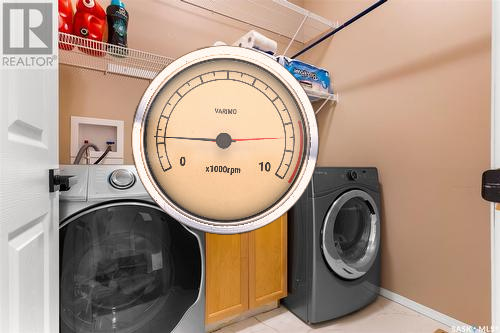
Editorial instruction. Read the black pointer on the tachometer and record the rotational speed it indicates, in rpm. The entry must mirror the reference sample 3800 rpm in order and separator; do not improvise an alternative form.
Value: 1250 rpm
